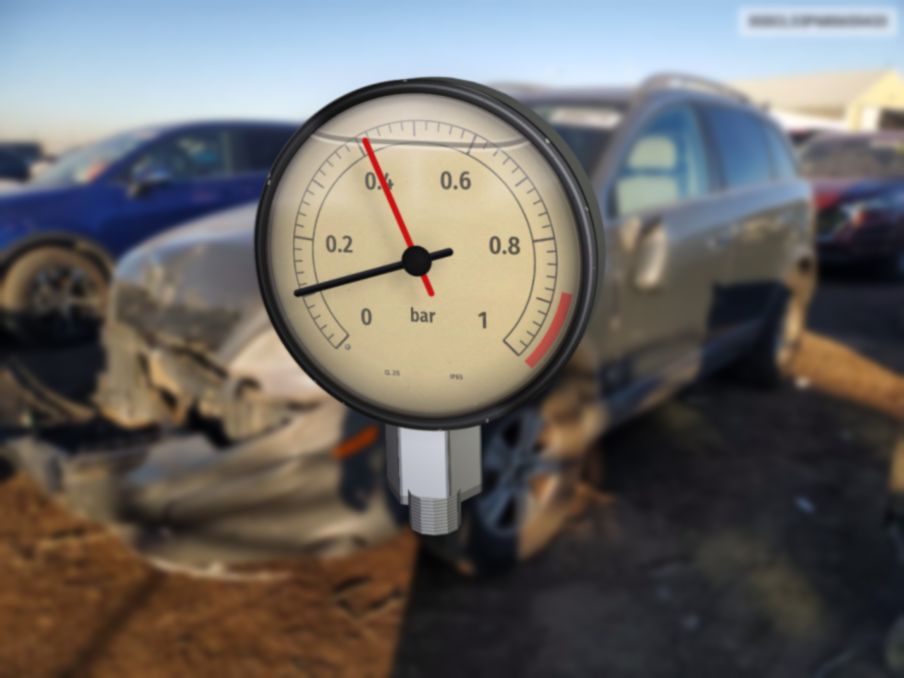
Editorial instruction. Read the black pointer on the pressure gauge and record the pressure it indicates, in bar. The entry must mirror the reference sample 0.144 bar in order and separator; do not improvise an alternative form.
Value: 0.11 bar
